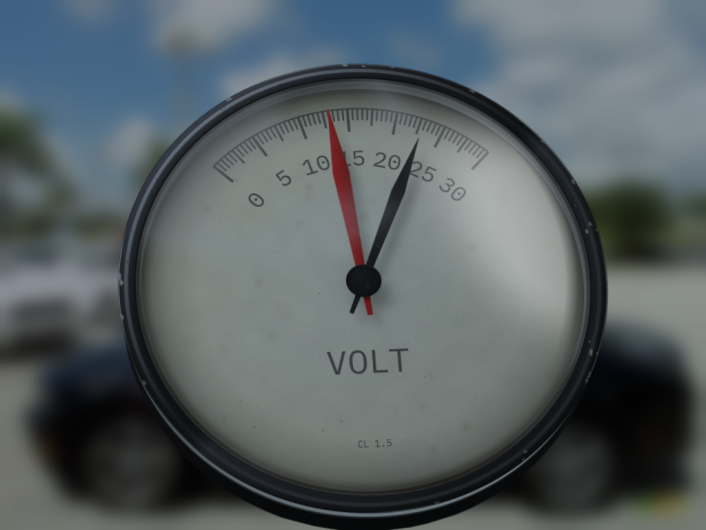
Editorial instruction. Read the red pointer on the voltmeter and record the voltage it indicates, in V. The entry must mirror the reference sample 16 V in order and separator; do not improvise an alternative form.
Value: 13 V
